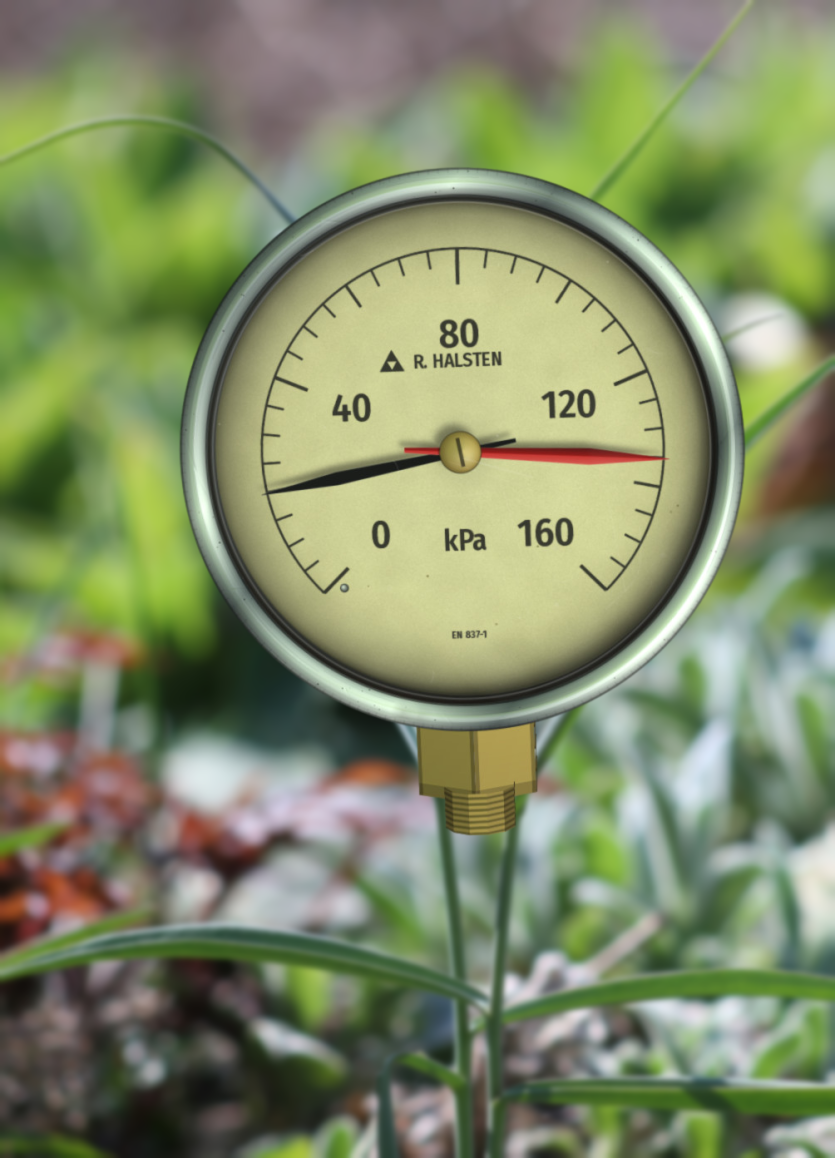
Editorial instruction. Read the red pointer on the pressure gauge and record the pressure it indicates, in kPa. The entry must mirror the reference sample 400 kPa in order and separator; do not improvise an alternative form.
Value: 135 kPa
